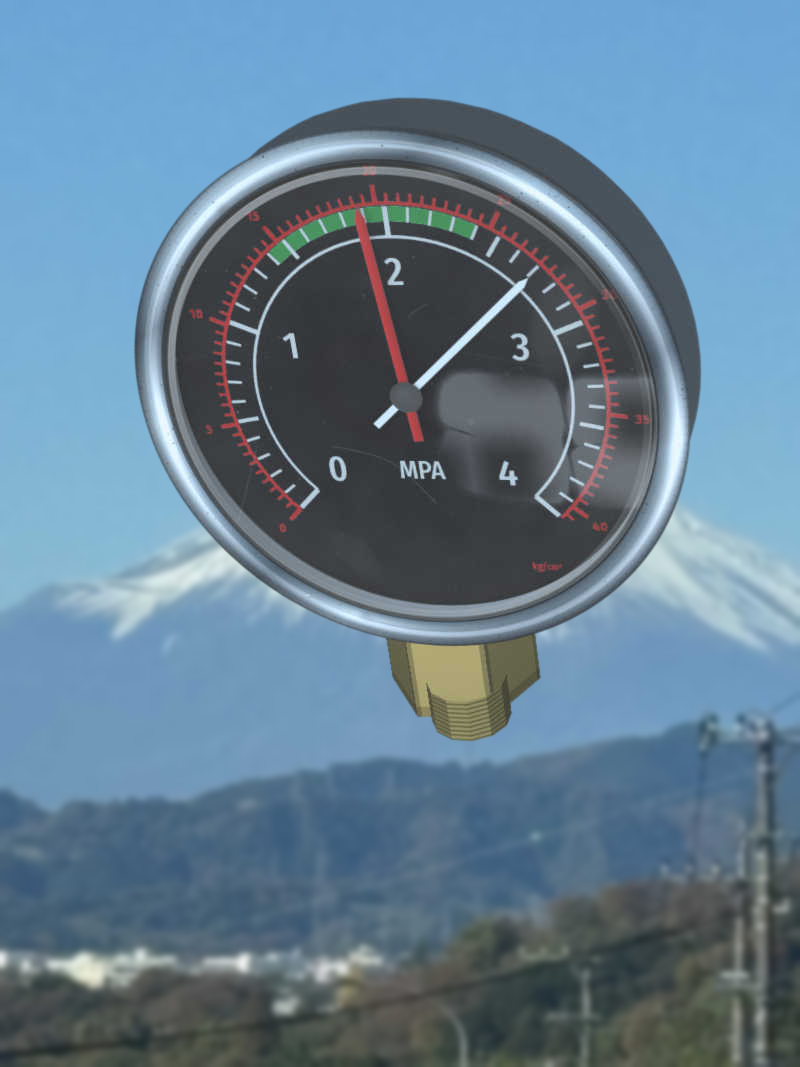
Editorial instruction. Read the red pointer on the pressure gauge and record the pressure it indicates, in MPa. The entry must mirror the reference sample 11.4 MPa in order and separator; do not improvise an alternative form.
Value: 1.9 MPa
